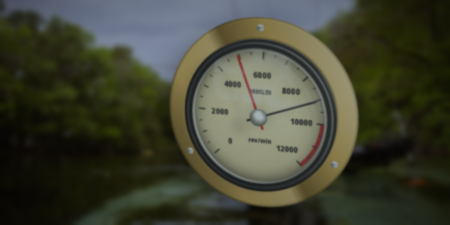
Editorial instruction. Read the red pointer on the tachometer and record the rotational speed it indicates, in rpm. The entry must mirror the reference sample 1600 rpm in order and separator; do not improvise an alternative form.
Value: 5000 rpm
